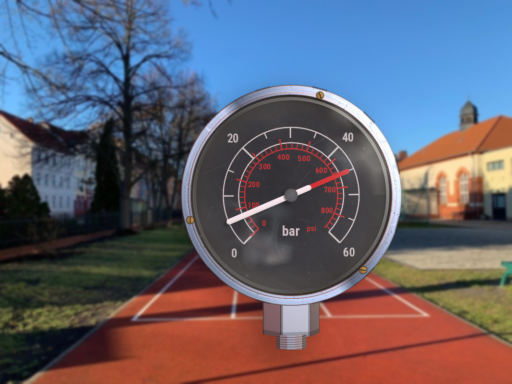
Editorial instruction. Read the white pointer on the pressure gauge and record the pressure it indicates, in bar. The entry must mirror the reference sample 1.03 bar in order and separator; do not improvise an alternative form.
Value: 5 bar
